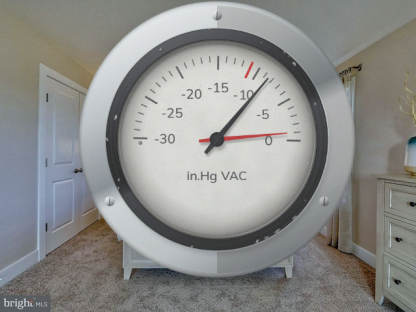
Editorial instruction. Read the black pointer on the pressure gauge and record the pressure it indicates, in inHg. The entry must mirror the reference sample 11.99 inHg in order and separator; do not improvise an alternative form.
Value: -8.5 inHg
